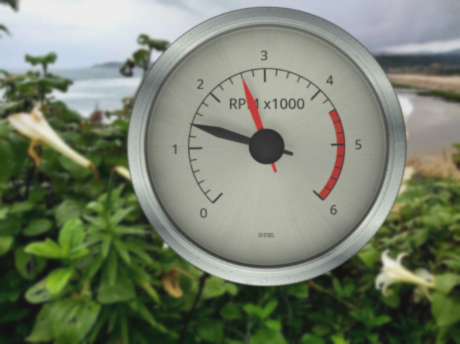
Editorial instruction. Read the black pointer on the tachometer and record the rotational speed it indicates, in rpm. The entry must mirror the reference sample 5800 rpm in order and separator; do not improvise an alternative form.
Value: 1400 rpm
